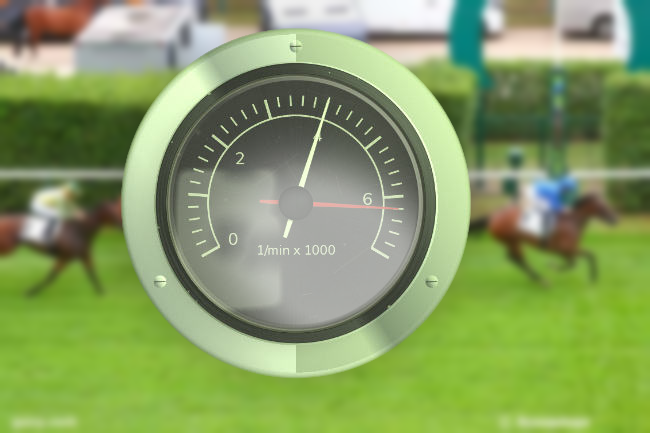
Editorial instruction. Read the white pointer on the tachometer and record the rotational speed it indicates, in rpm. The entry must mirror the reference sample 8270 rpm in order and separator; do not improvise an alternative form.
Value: 4000 rpm
